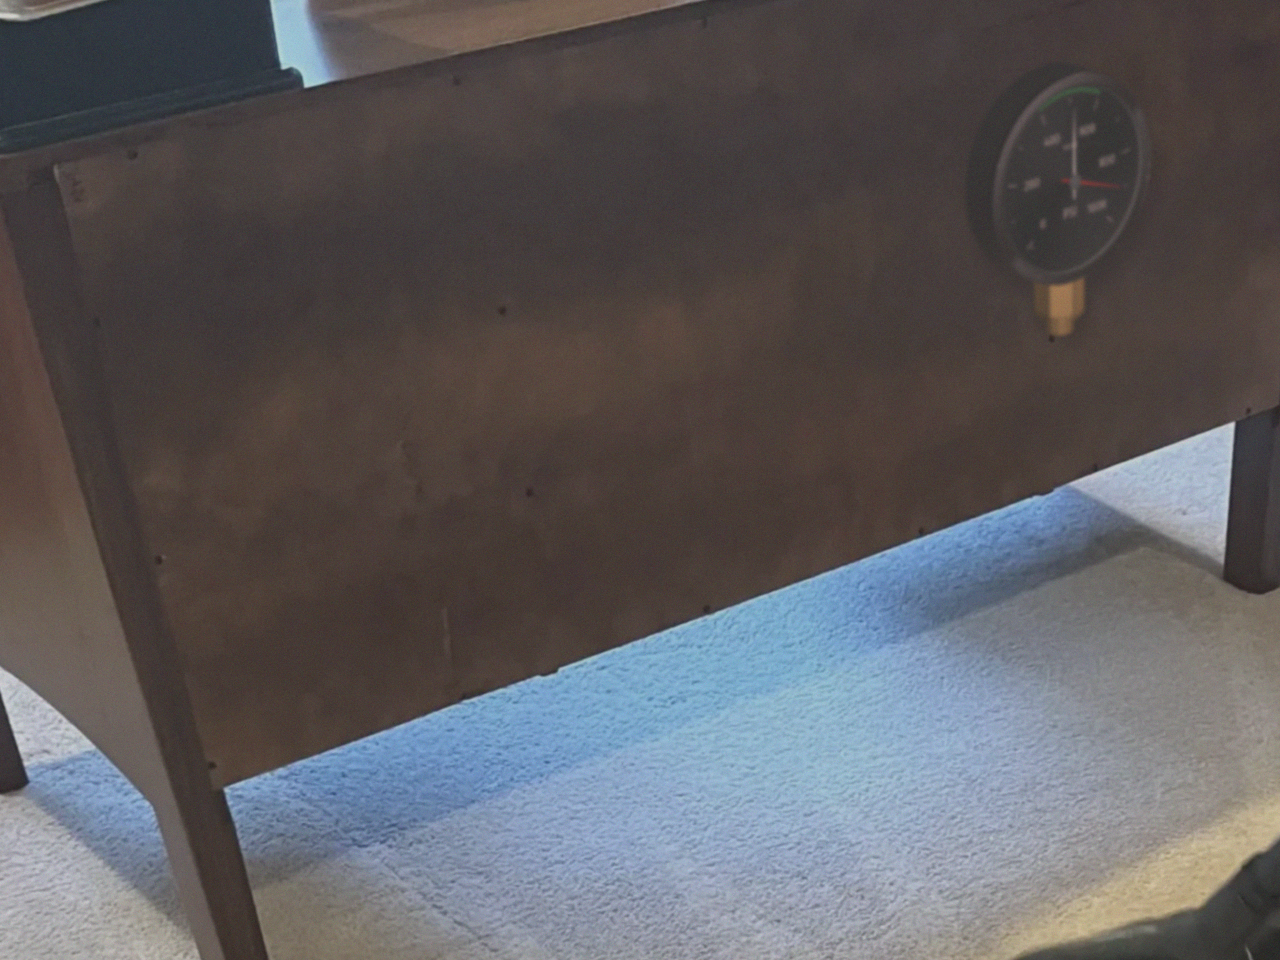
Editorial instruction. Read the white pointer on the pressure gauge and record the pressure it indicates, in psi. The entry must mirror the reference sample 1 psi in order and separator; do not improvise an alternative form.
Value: 500 psi
